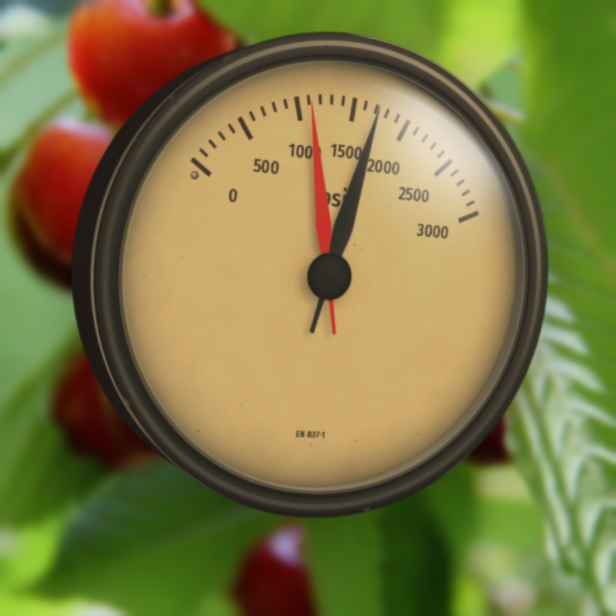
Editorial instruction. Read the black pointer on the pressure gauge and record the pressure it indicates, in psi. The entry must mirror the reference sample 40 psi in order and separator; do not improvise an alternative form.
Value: 1700 psi
